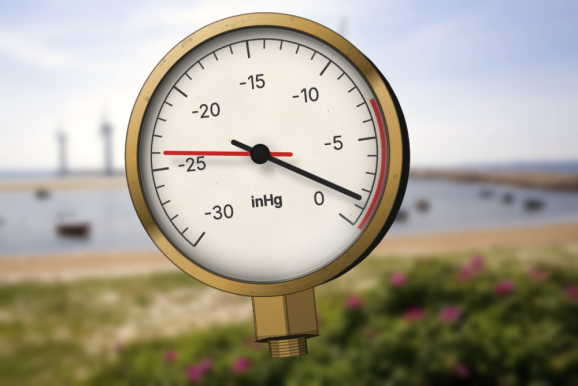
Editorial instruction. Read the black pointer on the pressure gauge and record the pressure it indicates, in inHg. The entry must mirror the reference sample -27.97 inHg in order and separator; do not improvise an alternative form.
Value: -1.5 inHg
